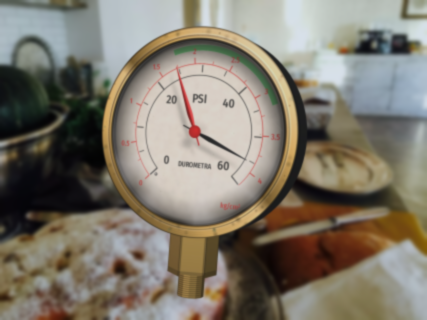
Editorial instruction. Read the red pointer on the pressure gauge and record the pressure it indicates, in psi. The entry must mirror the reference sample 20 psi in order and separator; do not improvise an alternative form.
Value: 25 psi
